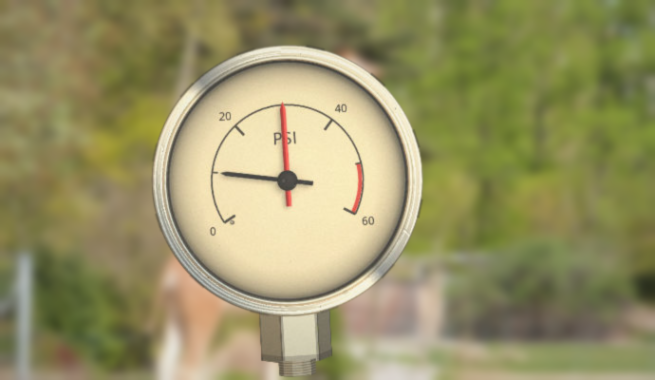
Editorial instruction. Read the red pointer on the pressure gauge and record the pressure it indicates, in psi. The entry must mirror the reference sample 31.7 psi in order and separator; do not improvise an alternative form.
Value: 30 psi
